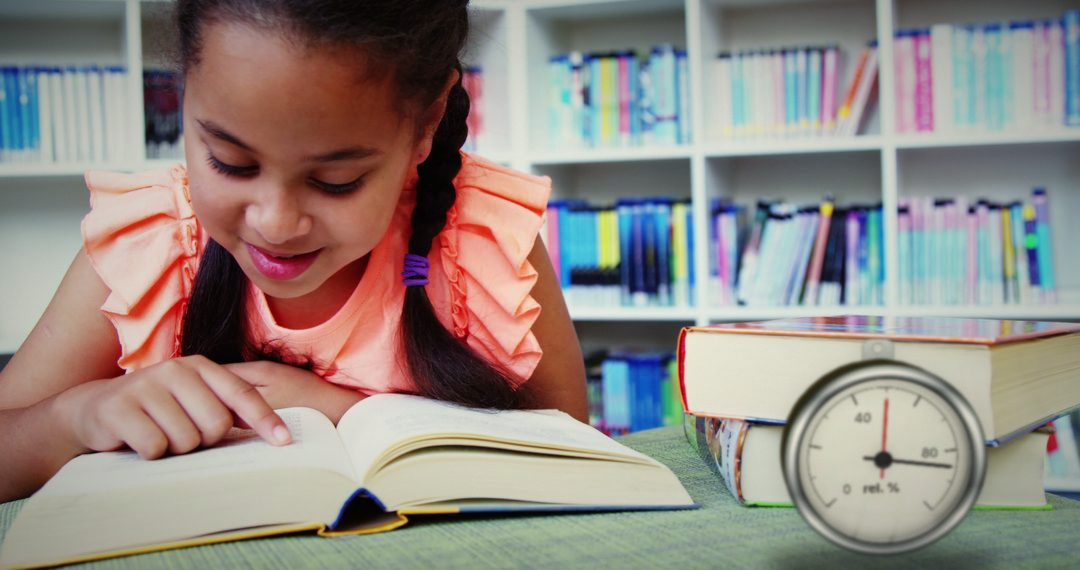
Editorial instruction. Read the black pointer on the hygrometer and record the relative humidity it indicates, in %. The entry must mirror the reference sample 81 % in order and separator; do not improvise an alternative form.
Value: 85 %
